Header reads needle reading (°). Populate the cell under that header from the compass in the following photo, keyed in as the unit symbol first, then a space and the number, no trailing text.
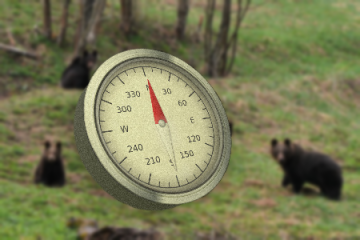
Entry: ° 0
